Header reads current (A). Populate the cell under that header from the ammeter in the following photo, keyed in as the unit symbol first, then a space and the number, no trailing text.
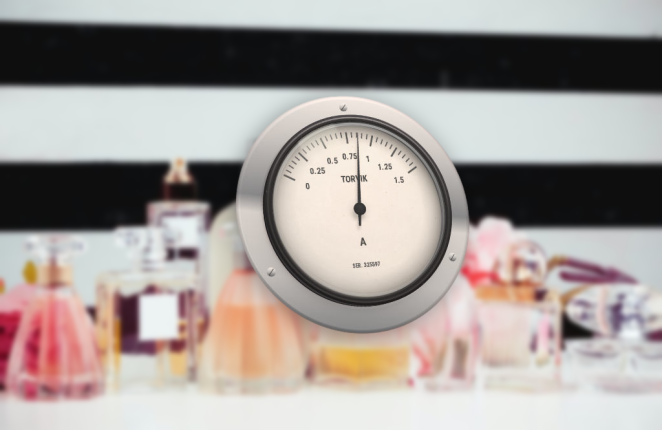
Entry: A 0.85
